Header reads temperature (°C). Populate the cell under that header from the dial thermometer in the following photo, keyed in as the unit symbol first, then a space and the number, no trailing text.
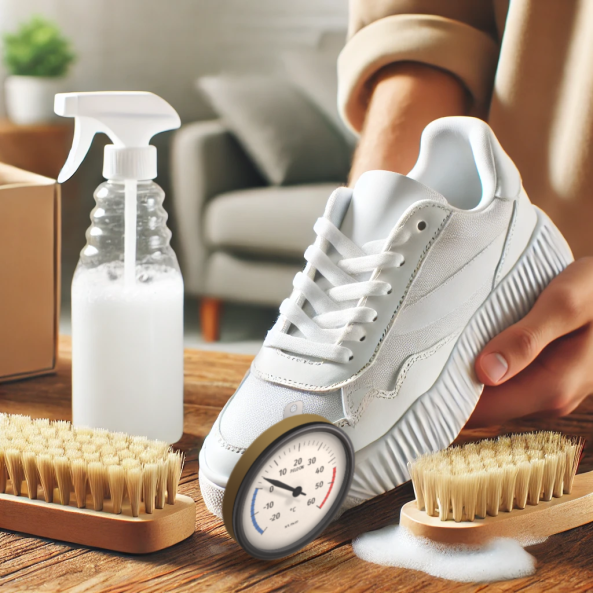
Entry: °C 4
